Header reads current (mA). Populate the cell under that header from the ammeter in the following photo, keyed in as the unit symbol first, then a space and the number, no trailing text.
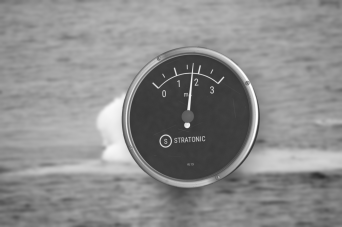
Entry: mA 1.75
